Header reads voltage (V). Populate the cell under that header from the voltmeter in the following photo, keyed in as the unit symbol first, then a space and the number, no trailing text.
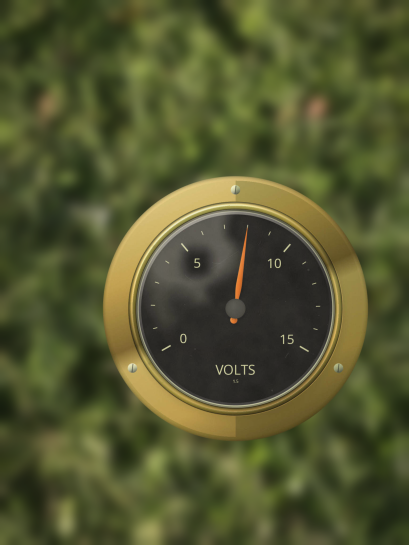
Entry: V 8
